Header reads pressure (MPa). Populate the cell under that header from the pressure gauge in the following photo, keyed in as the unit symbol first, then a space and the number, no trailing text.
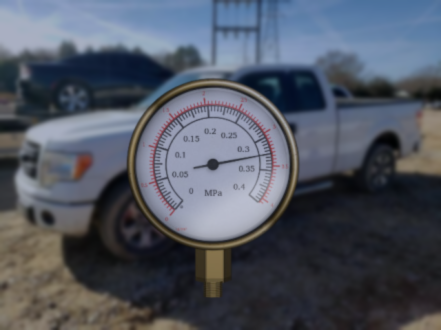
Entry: MPa 0.325
